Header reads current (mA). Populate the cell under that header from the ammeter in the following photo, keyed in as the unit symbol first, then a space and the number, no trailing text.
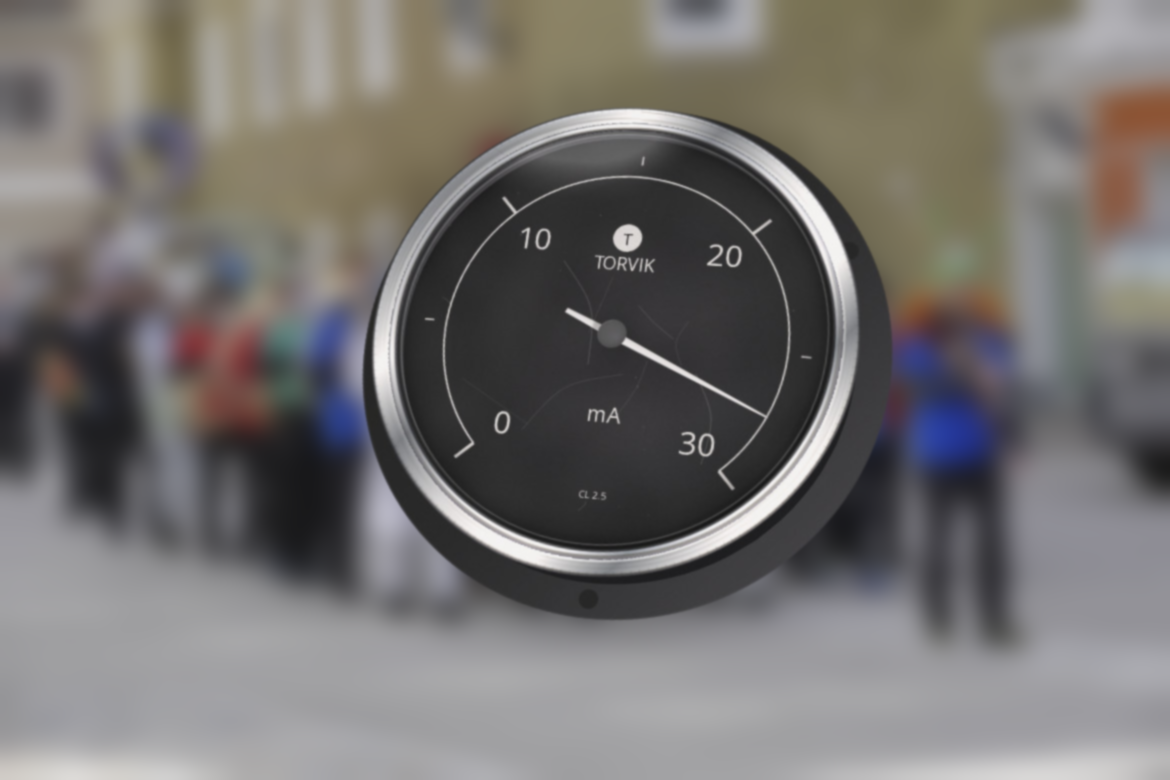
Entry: mA 27.5
